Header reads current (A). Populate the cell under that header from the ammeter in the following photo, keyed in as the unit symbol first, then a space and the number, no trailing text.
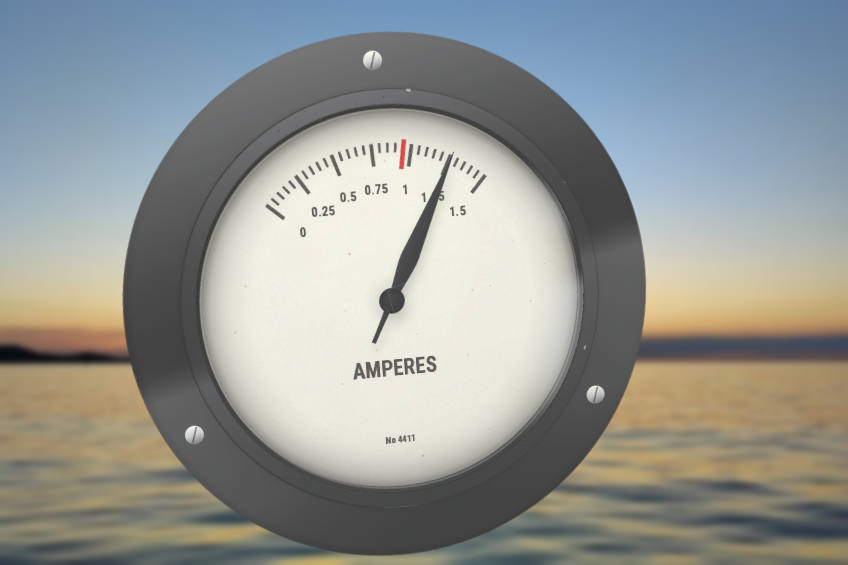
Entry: A 1.25
